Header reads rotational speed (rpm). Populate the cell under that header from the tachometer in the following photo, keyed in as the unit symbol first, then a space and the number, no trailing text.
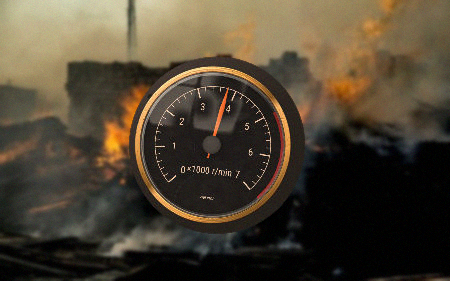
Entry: rpm 3800
